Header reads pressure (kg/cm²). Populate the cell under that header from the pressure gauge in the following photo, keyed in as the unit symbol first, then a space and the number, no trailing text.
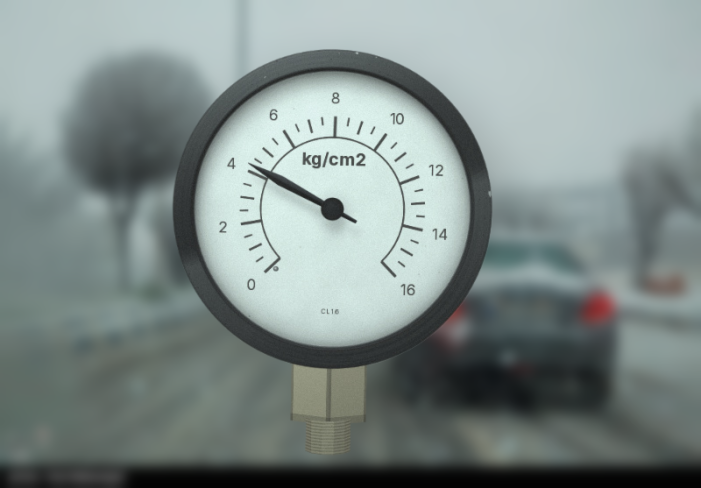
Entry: kg/cm² 4.25
